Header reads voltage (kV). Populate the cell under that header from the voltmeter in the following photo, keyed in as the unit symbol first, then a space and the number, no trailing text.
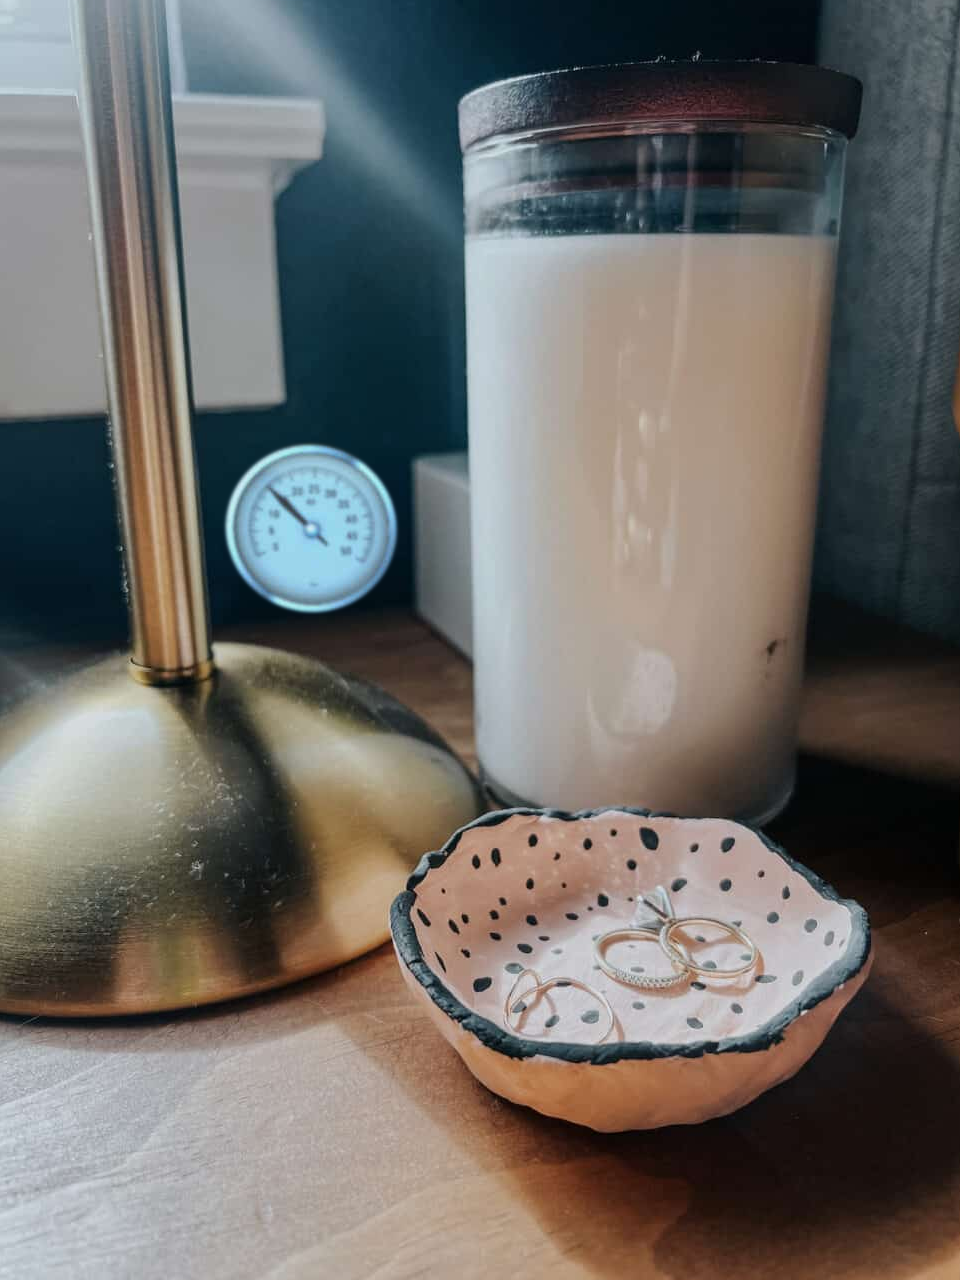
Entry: kV 15
